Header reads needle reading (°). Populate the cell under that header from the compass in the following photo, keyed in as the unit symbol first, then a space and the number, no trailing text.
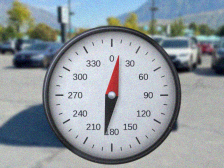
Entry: ° 10
